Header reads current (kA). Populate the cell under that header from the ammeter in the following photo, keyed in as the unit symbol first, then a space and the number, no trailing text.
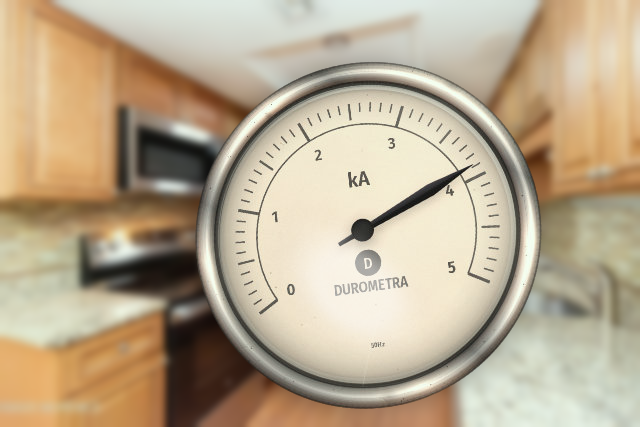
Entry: kA 3.9
